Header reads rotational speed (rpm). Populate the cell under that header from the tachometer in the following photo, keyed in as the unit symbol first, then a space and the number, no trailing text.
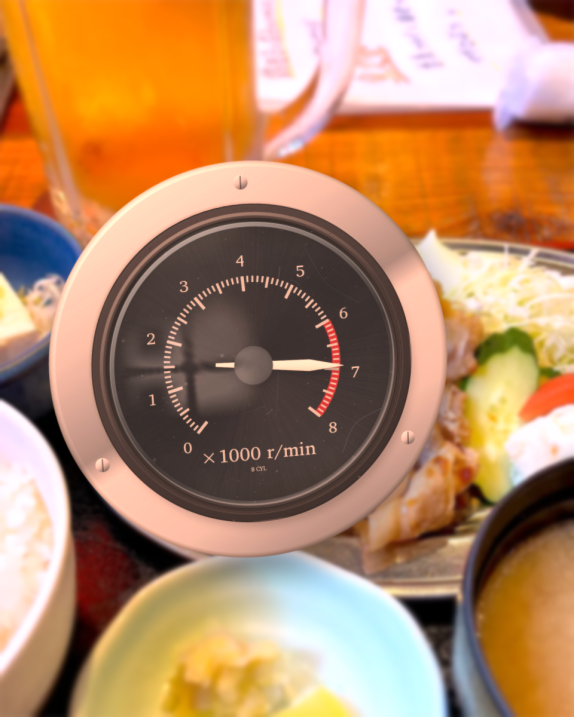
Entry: rpm 6900
